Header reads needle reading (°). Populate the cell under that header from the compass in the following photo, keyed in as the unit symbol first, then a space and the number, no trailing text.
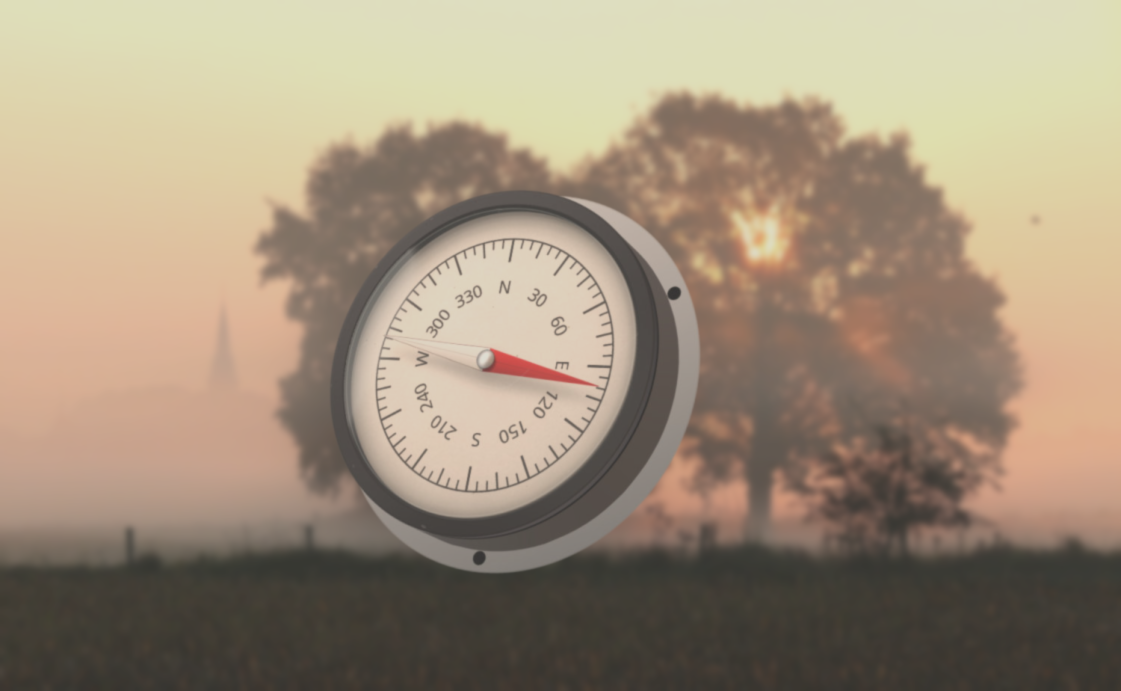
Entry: ° 100
